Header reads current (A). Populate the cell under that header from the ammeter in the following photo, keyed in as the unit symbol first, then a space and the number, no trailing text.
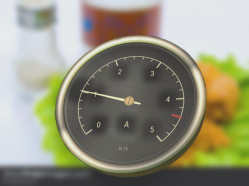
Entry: A 1
